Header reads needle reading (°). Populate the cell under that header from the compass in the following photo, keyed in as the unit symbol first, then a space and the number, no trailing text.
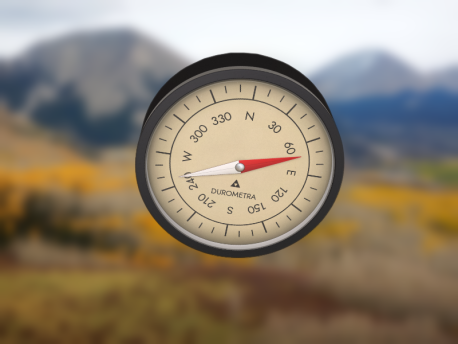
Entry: ° 70
